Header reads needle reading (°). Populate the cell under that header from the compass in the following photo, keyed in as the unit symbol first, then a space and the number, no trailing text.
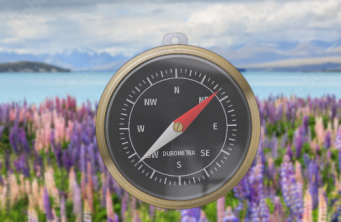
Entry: ° 50
